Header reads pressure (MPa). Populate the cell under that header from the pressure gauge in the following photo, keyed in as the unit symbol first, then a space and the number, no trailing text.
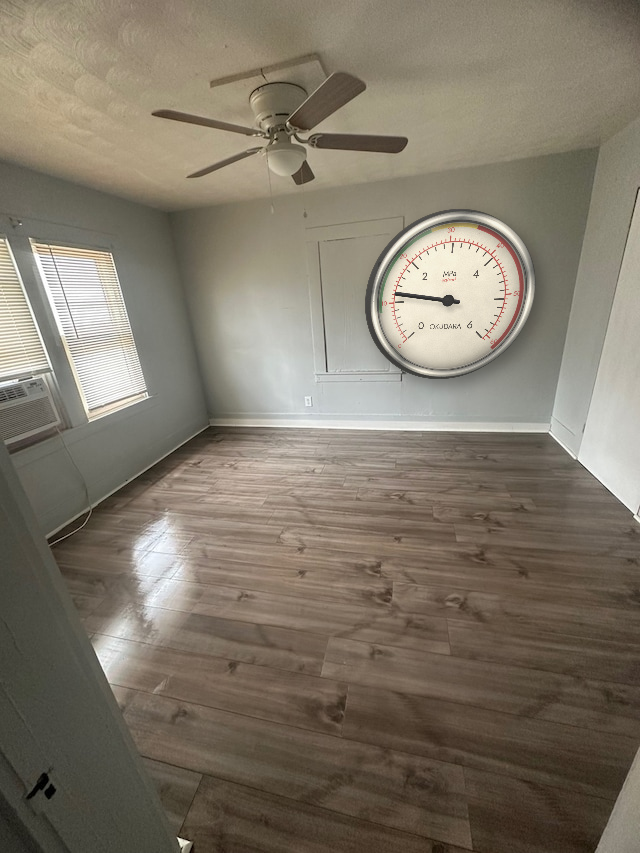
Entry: MPa 1.2
